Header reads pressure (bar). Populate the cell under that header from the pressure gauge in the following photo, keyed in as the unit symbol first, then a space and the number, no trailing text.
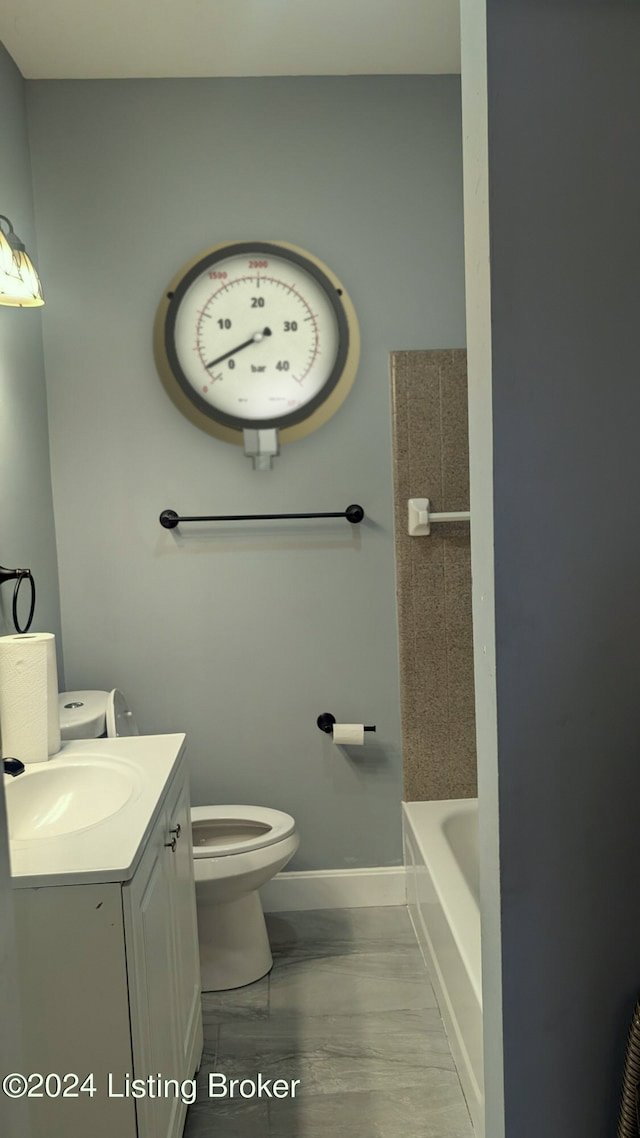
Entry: bar 2
